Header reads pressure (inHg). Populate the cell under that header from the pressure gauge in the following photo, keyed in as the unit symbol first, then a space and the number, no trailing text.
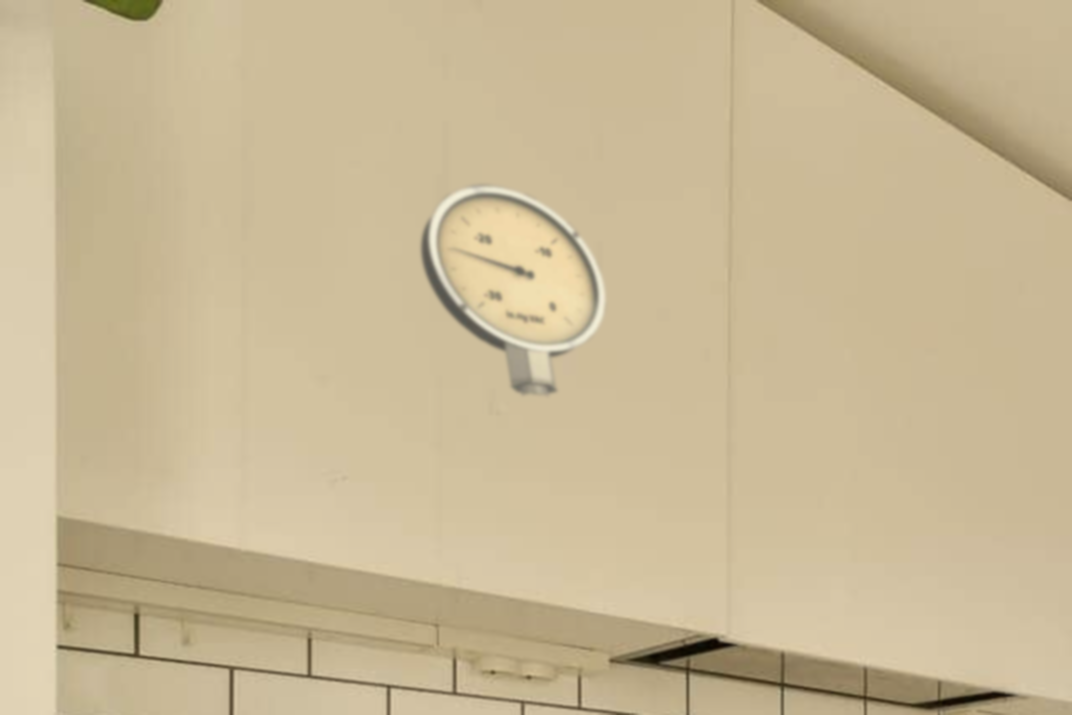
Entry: inHg -24
